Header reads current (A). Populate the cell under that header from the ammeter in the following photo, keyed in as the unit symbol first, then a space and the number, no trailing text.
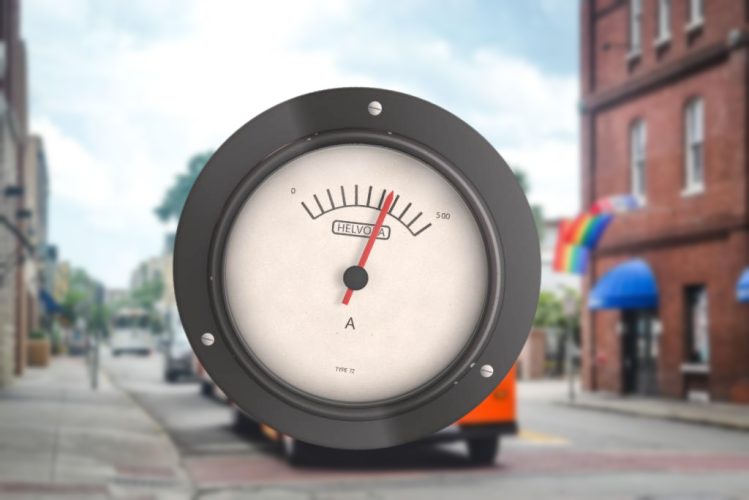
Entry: A 325
